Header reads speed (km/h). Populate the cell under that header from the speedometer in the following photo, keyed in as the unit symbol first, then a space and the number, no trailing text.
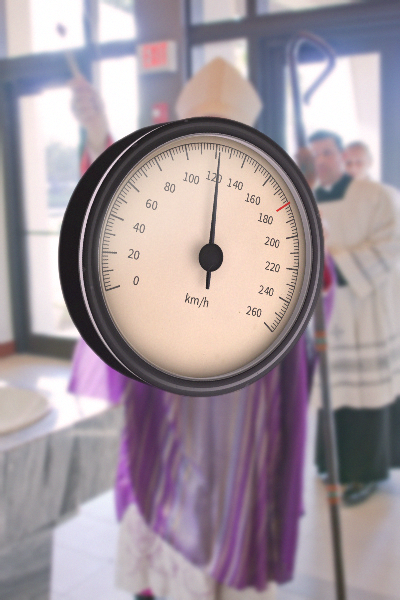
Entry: km/h 120
